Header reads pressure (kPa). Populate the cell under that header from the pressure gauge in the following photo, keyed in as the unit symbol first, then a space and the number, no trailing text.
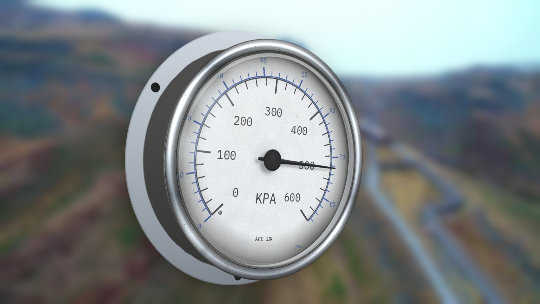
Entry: kPa 500
